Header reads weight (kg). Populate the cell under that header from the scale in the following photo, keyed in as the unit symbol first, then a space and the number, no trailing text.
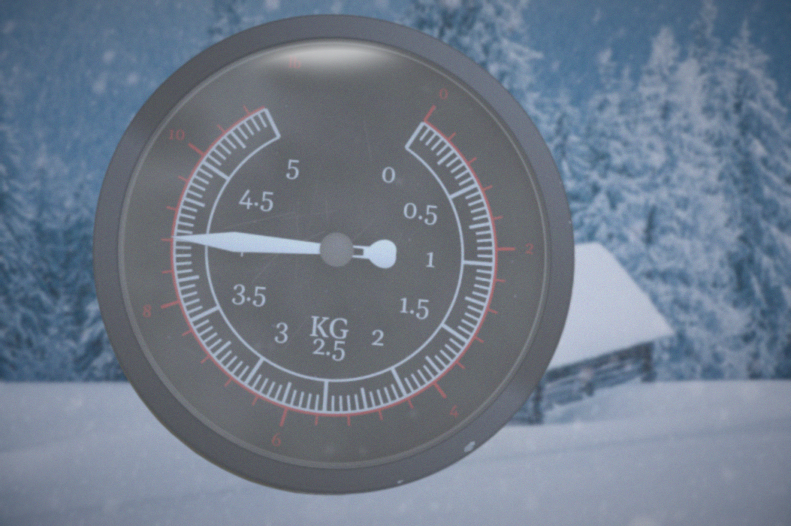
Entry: kg 4
